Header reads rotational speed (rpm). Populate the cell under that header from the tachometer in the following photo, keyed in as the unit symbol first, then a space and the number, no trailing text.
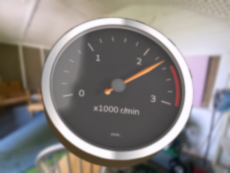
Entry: rpm 2300
